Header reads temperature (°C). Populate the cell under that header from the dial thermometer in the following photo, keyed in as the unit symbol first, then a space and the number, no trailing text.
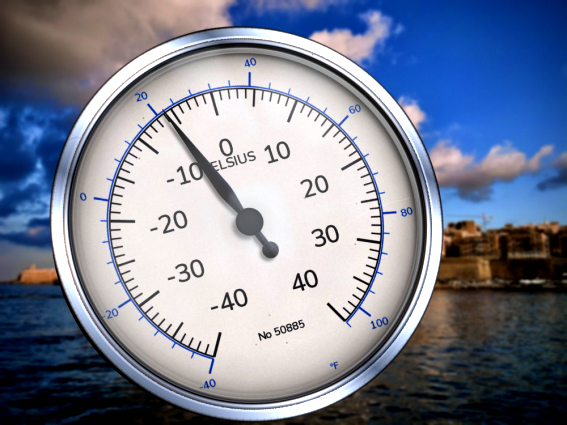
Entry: °C -6
